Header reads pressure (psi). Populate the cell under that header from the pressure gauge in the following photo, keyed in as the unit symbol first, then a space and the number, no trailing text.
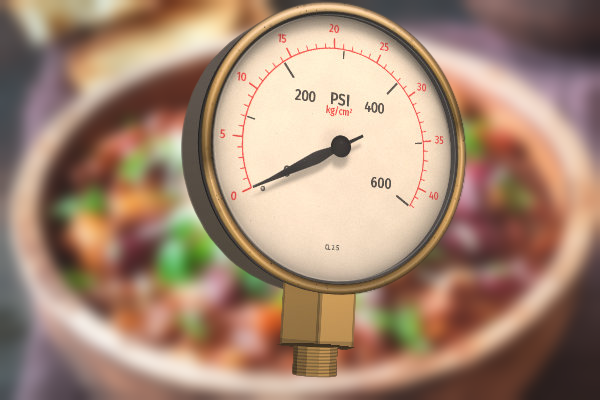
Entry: psi 0
